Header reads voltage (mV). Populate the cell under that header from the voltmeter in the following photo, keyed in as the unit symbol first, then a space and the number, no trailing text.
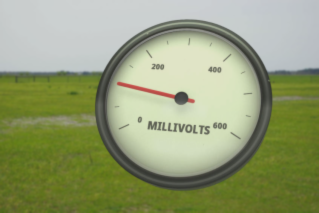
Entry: mV 100
